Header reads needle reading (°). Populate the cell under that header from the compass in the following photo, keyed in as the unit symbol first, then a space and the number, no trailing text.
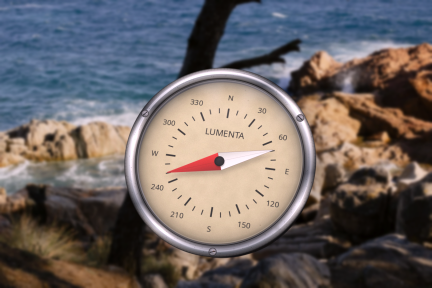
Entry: ° 250
